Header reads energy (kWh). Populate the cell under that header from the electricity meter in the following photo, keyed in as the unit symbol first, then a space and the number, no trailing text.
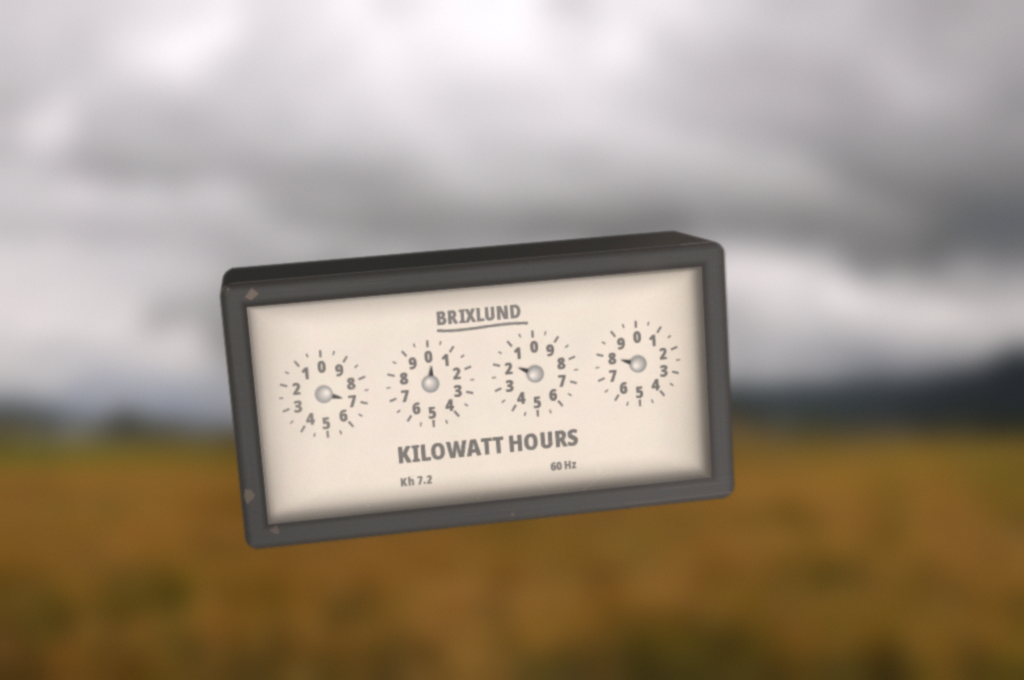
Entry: kWh 7018
